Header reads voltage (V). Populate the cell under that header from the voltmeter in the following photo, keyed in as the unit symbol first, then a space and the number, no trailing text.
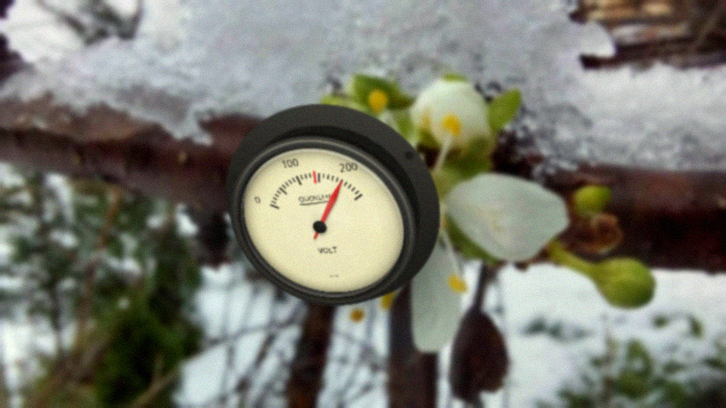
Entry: V 200
